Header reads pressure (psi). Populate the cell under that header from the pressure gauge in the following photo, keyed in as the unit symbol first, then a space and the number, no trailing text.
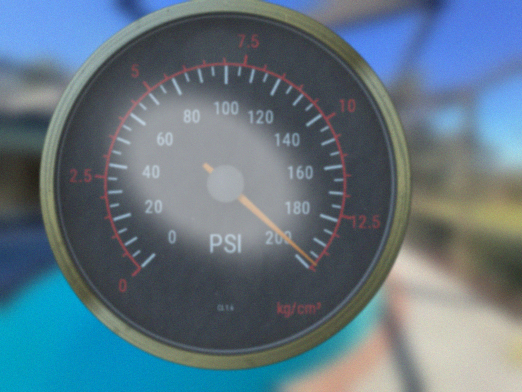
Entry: psi 197.5
